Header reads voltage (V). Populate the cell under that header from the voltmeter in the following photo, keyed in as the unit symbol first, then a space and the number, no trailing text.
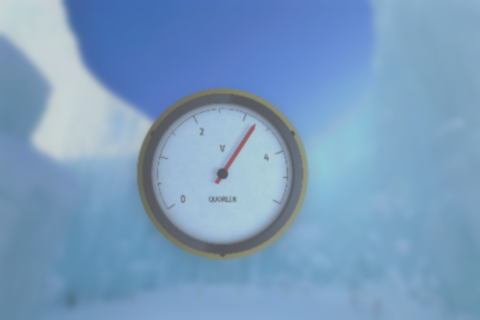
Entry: V 3.25
